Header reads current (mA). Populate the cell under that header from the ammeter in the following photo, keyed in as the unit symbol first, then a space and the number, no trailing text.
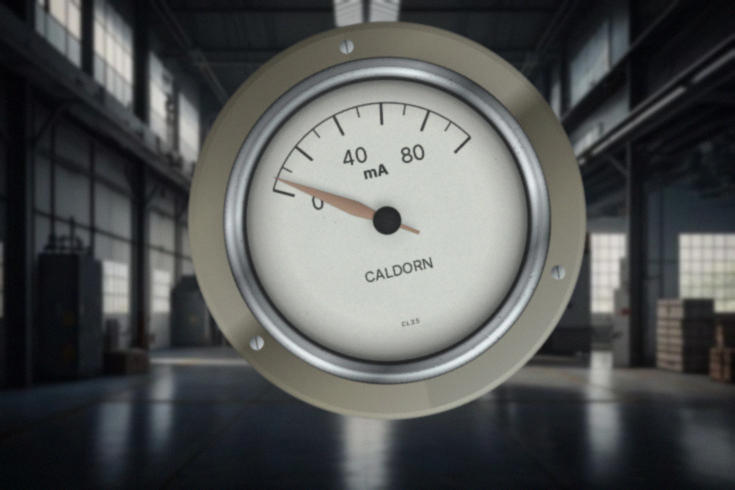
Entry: mA 5
